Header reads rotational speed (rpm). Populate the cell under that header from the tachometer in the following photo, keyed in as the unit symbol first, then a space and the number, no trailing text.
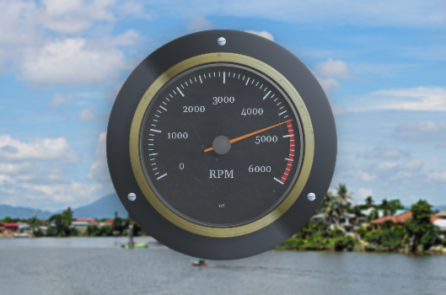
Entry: rpm 4700
